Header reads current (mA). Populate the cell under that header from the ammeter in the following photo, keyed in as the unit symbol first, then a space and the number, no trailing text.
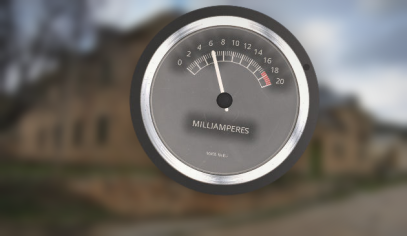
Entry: mA 6
